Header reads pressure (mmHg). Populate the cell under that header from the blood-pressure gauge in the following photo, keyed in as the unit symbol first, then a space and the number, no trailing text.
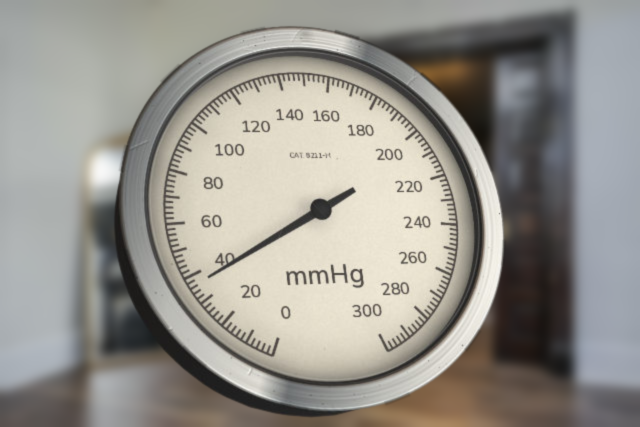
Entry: mmHg 36
